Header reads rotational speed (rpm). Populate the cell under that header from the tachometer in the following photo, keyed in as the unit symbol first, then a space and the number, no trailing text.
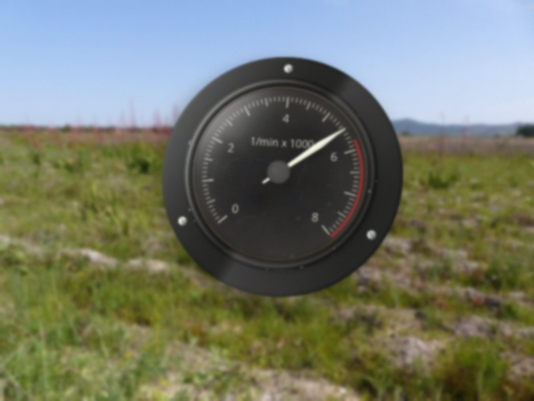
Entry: rpm 5500
